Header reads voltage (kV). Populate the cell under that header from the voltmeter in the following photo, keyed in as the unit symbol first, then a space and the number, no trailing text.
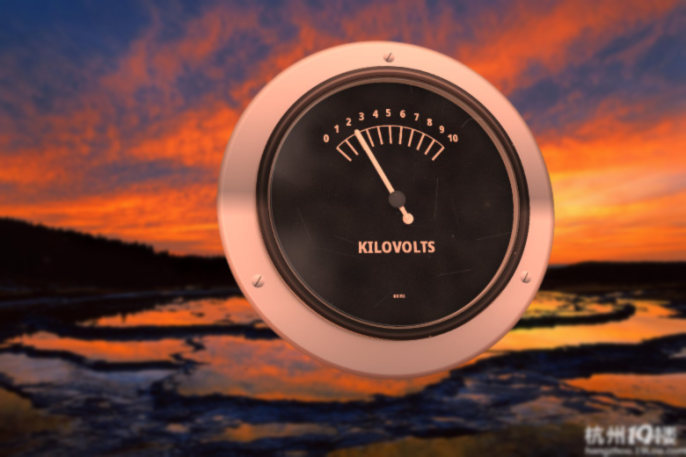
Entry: kV 2
